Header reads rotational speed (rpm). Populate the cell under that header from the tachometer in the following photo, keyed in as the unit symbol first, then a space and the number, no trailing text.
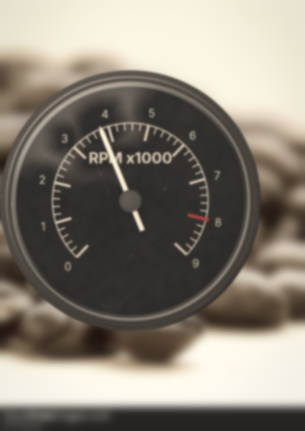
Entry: rpm 3800
